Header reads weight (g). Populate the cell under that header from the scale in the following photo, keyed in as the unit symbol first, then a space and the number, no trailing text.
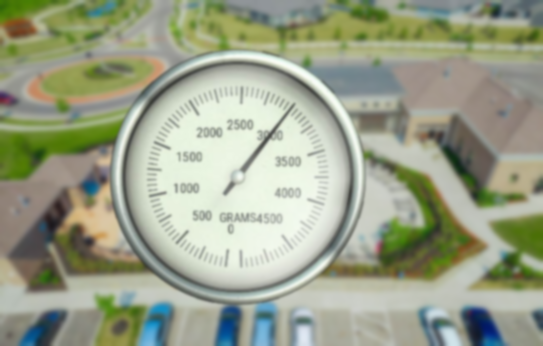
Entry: g 3000
